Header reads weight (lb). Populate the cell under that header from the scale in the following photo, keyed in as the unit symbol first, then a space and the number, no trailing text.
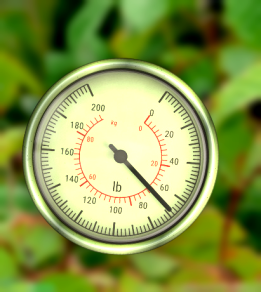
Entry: lb 68
